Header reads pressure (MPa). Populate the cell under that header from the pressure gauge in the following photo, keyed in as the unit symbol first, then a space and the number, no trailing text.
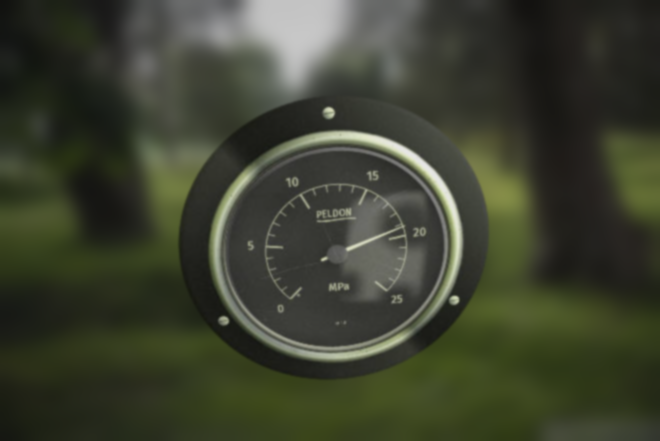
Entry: MPa 19
